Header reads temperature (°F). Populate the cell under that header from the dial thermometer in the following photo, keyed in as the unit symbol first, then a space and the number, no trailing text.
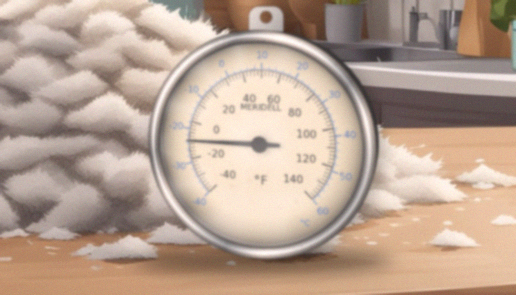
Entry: °F -10
